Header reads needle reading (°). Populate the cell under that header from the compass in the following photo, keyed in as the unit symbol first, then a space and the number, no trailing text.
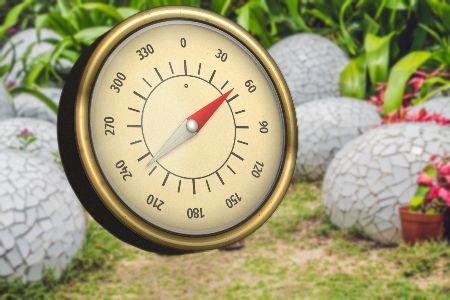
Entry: ° 52.5
